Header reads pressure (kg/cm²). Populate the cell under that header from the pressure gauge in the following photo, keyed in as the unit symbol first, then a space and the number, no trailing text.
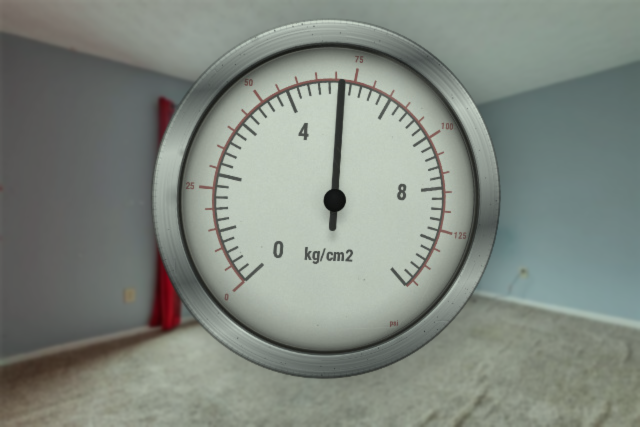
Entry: kg/cm² 5
